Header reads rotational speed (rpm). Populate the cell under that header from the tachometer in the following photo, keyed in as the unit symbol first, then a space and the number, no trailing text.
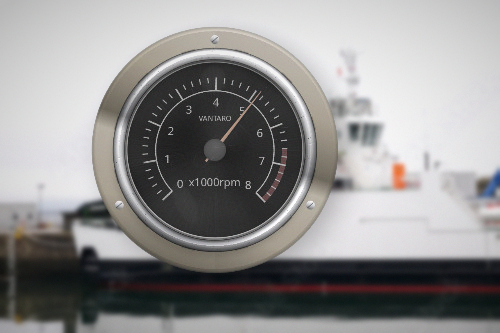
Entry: rpm 5100
